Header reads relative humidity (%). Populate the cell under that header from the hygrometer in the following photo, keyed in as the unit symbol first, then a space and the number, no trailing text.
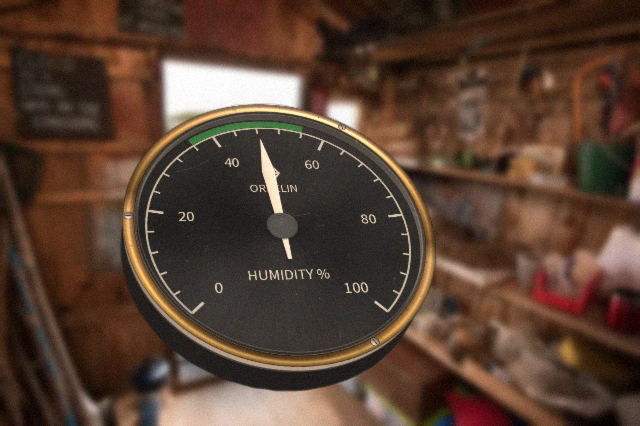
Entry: % 48
